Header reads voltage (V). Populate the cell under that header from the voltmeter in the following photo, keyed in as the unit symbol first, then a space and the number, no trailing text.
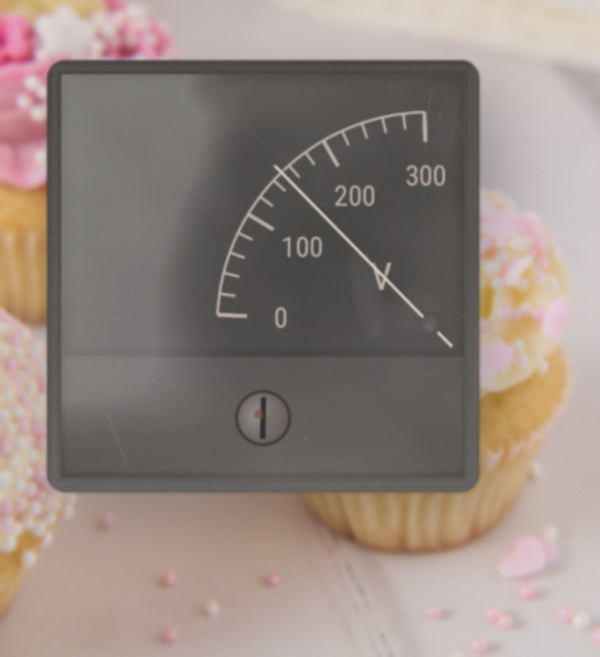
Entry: V 150
